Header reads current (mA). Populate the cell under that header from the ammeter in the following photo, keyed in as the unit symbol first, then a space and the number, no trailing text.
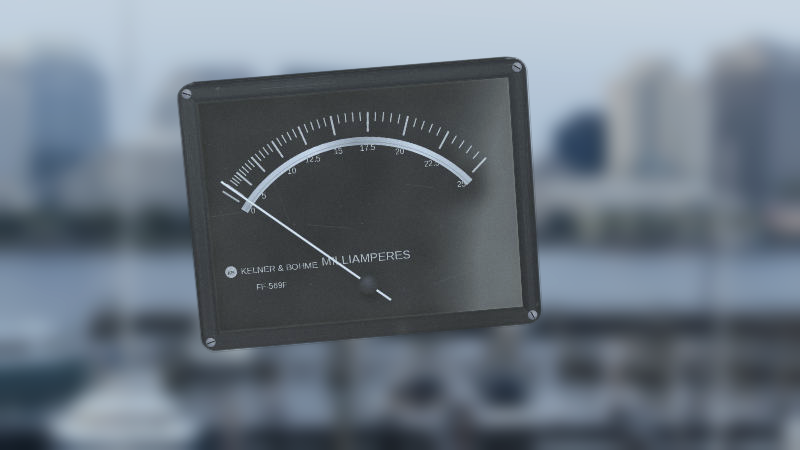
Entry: mA 2.5
